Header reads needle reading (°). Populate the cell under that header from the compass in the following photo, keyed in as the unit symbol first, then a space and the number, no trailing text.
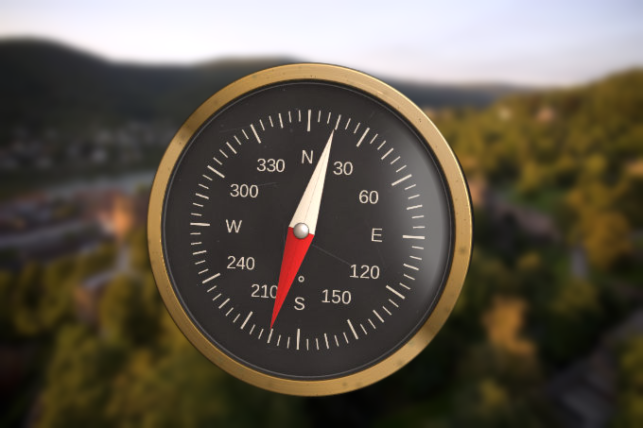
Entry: ° 195
